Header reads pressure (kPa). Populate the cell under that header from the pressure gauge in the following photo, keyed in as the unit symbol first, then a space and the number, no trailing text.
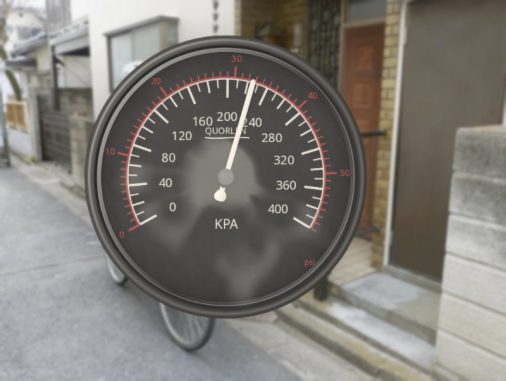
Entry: kPa 225
